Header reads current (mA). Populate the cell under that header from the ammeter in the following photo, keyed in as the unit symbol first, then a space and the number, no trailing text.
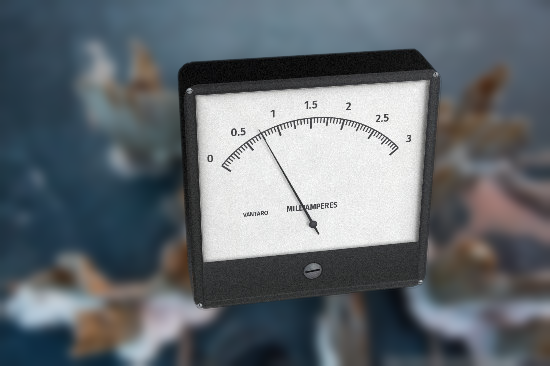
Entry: mA 0.75
